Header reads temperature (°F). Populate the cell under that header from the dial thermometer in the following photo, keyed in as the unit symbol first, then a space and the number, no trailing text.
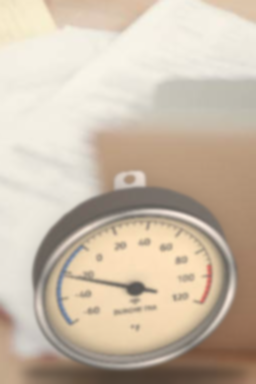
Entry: °F -20
